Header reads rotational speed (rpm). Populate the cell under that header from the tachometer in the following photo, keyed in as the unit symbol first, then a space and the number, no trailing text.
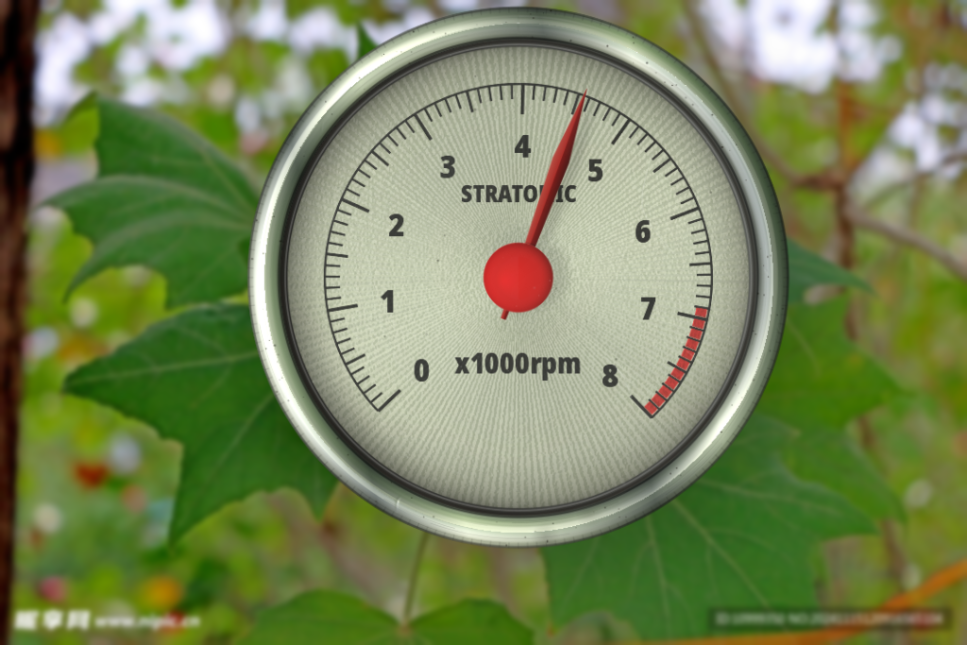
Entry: rpm 4550
